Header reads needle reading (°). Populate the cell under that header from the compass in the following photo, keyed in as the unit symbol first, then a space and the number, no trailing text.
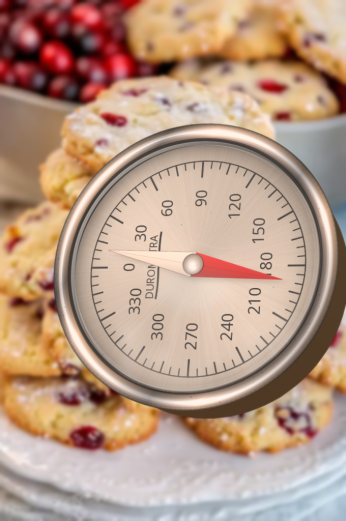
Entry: ° 190
